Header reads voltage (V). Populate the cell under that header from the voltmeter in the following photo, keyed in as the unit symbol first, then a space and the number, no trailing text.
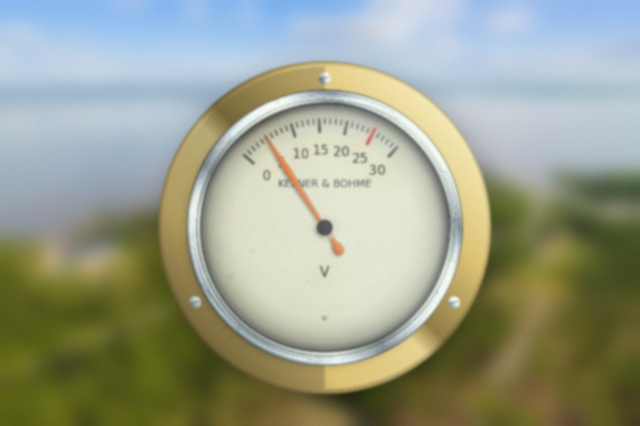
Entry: V 5
